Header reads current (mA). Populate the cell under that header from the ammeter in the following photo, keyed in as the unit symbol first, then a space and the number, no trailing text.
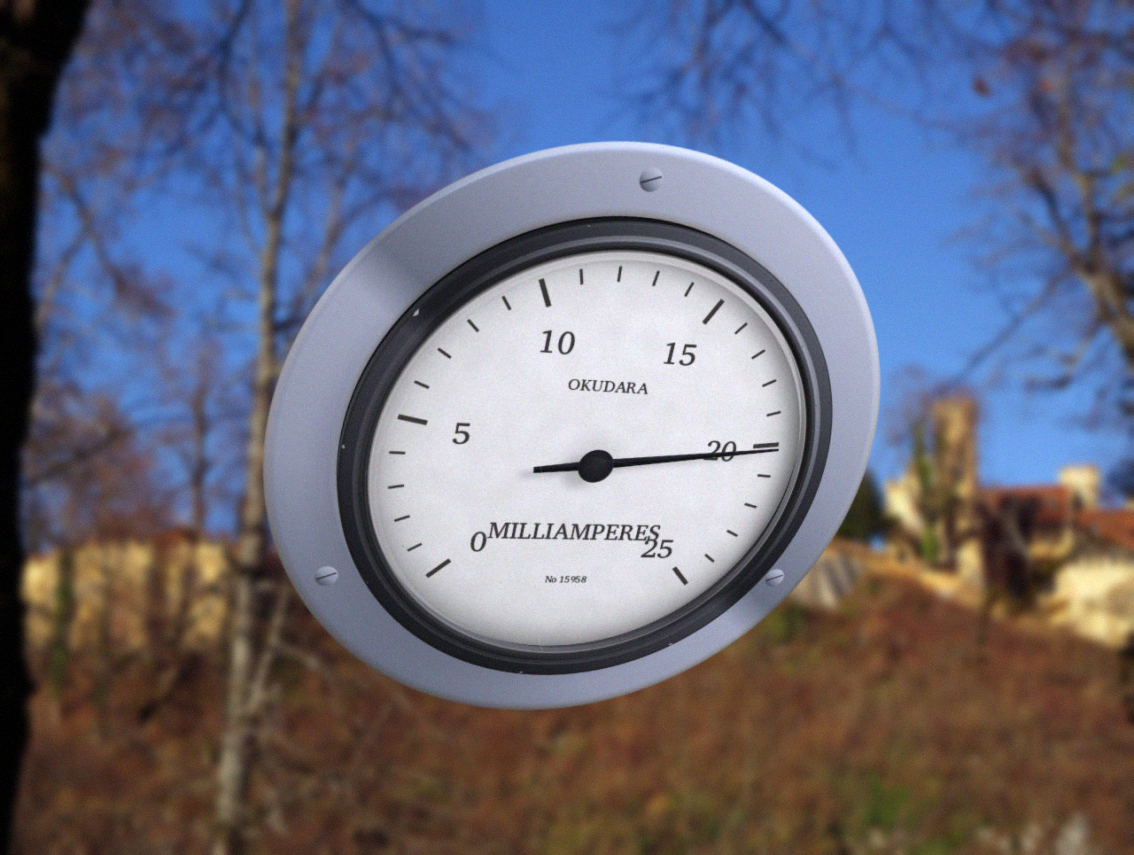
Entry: mA 20
